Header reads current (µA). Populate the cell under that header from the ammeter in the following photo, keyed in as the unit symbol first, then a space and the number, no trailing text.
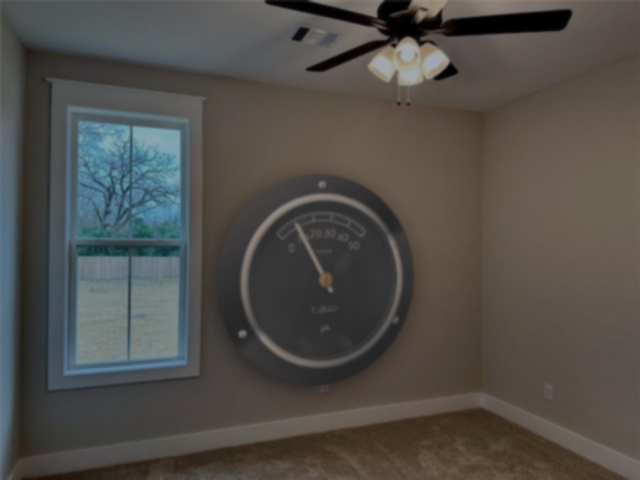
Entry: µA 10
